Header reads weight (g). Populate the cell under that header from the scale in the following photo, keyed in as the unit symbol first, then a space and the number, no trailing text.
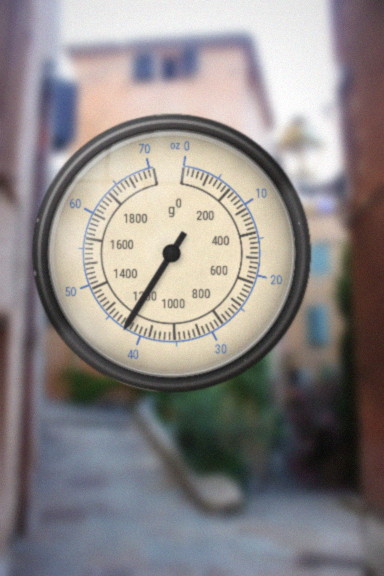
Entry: g 1200
